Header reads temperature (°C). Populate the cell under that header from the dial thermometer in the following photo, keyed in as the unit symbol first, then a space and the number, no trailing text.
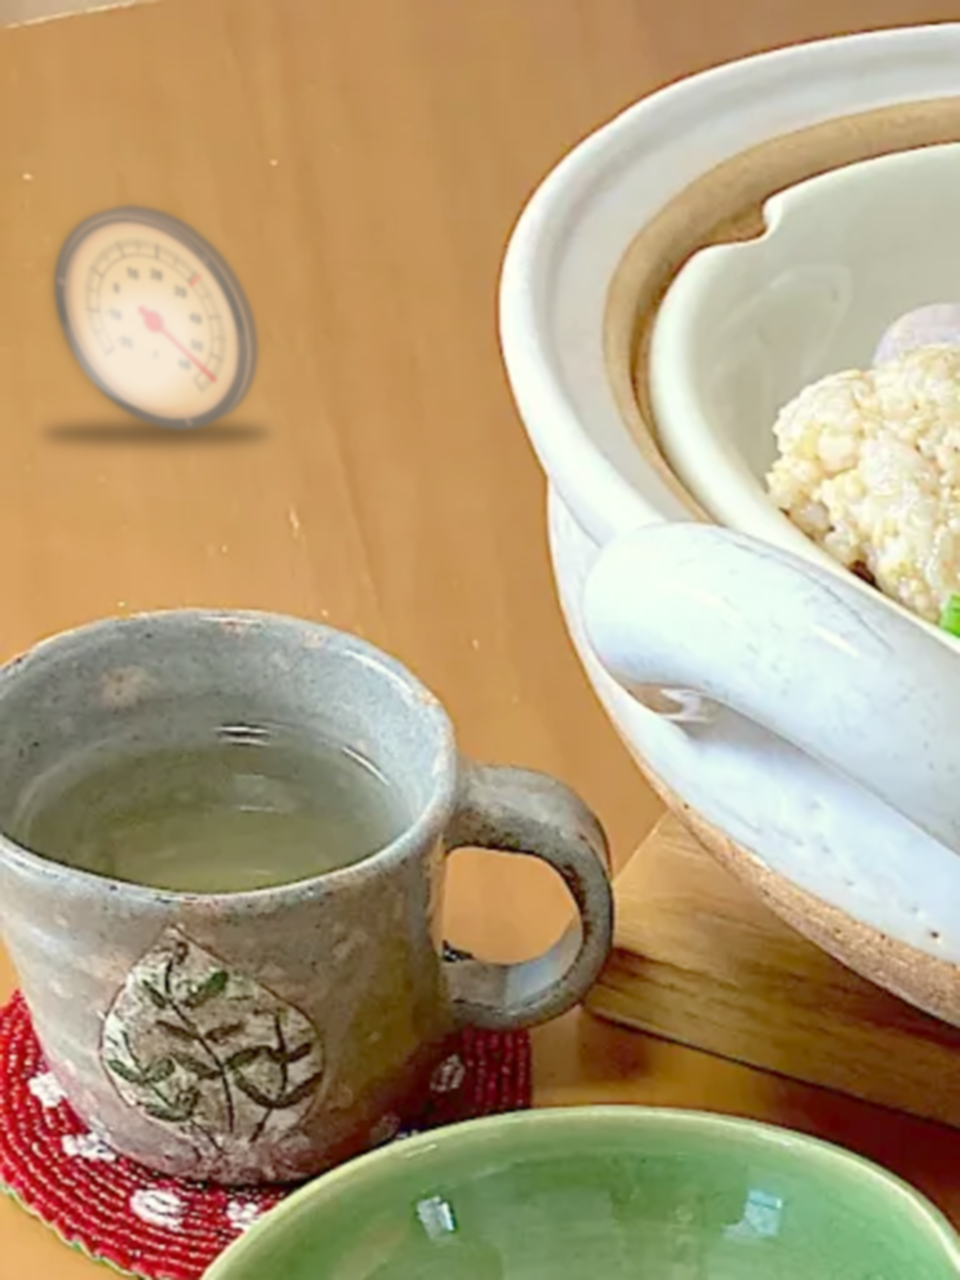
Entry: °C 55
